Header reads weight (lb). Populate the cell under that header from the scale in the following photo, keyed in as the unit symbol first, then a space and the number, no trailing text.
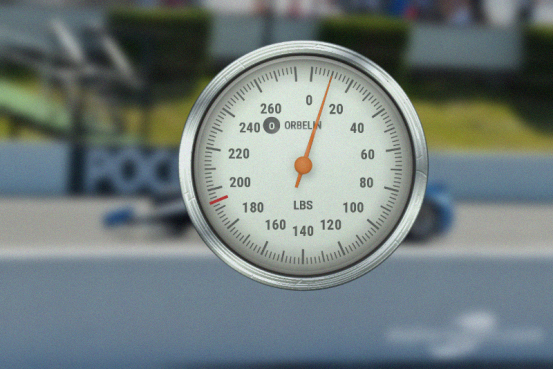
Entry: lb 10
